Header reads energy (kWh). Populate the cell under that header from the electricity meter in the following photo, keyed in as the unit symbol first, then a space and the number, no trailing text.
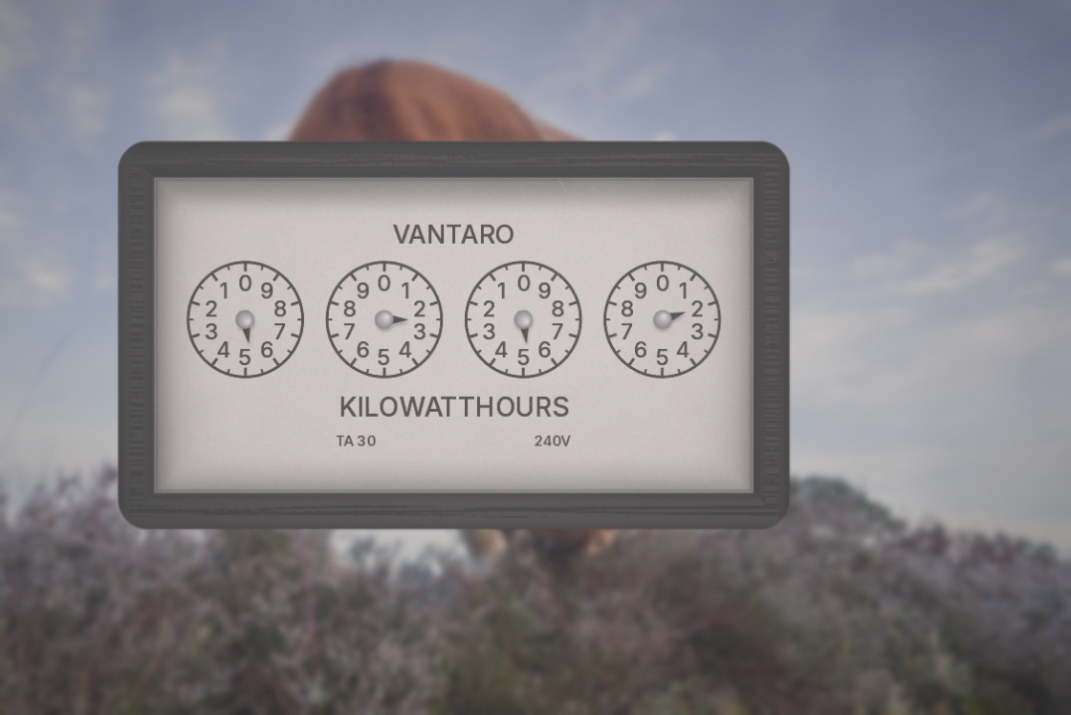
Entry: kWh 5252
